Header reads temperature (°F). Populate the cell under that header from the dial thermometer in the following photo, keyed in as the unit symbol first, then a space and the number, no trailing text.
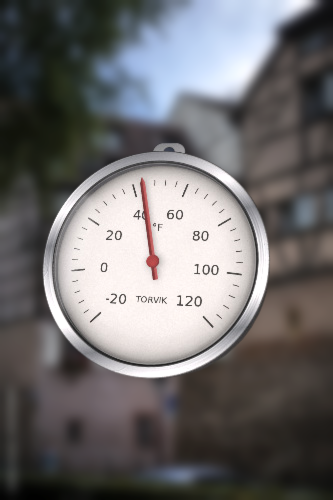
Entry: °F 44
